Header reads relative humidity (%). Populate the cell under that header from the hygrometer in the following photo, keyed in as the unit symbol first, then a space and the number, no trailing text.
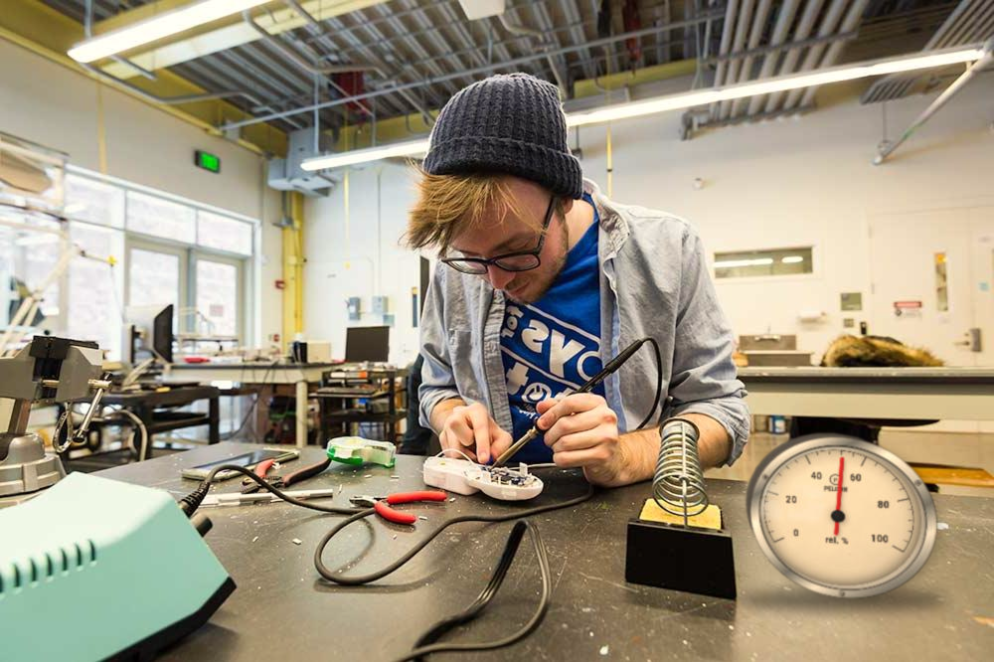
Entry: % 52
